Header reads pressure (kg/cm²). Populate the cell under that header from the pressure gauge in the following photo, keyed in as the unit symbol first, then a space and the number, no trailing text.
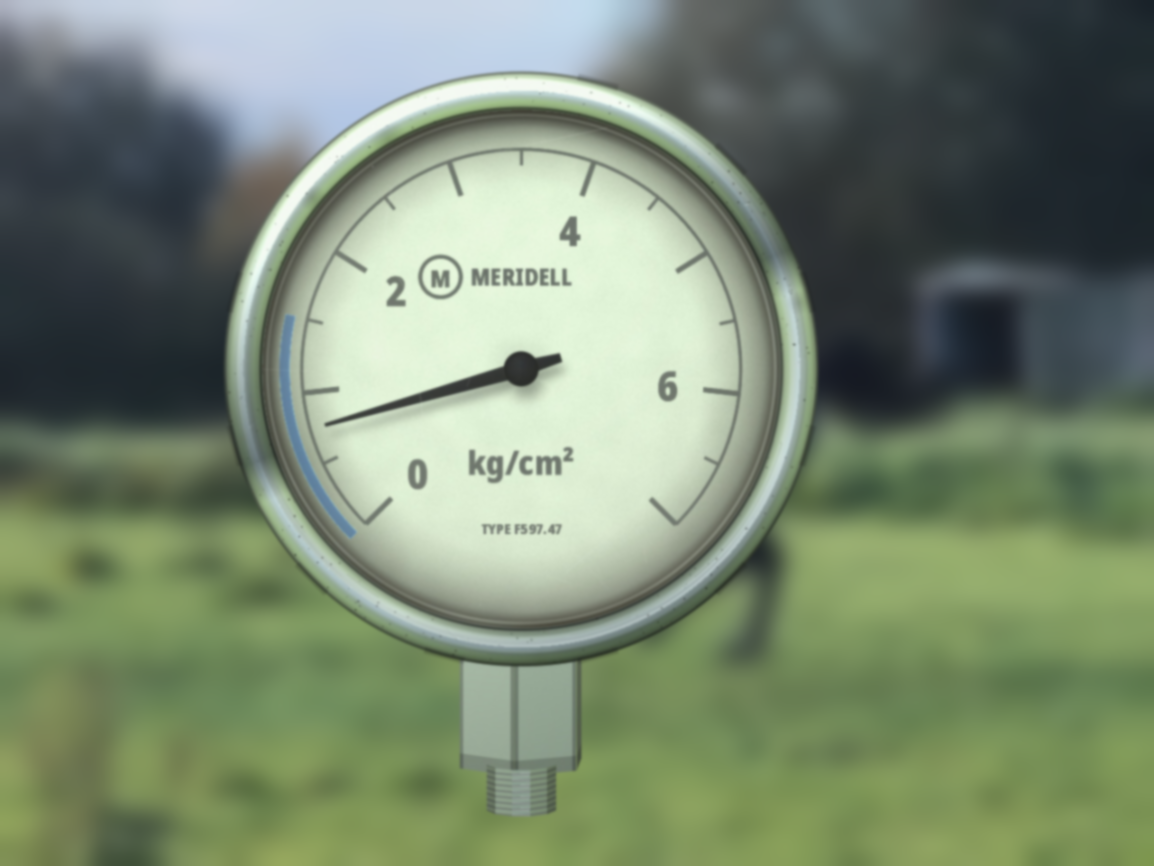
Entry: kg/cm² 0.75
